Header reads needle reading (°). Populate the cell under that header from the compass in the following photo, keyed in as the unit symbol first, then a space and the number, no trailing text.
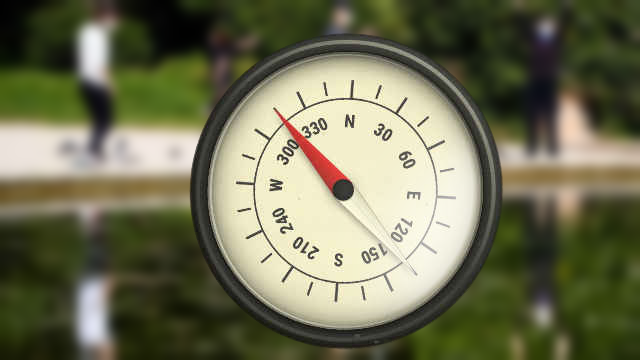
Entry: ° 315
